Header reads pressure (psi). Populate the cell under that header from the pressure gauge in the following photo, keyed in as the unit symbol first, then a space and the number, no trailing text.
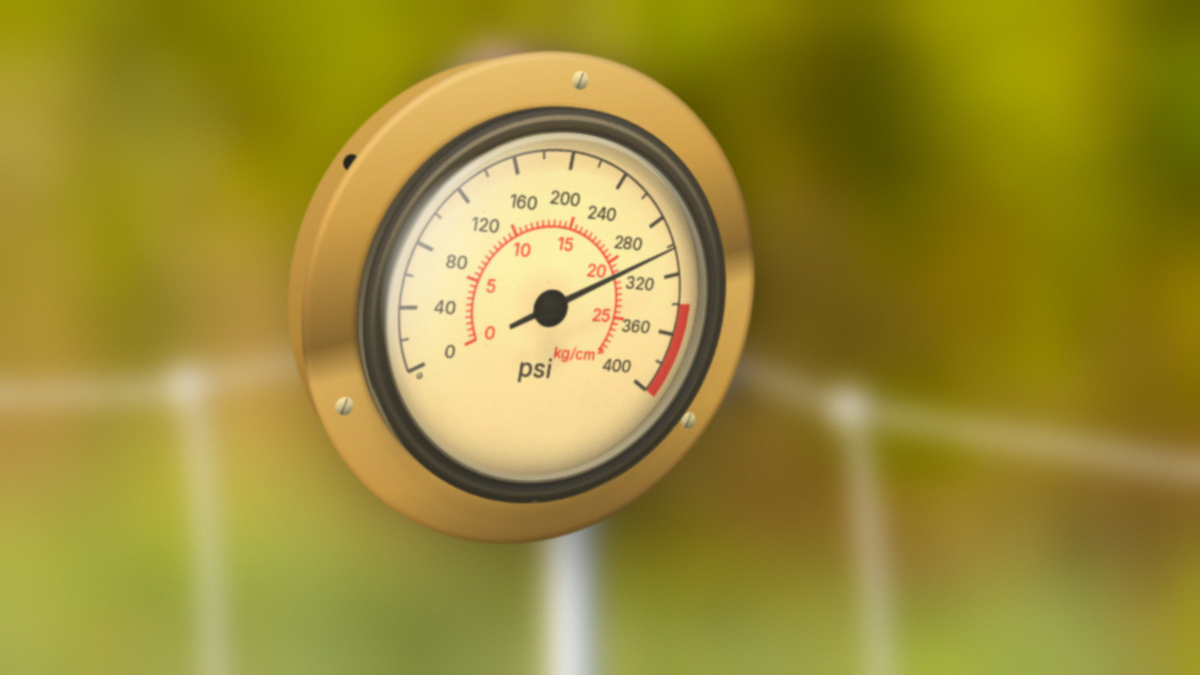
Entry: psi 300
